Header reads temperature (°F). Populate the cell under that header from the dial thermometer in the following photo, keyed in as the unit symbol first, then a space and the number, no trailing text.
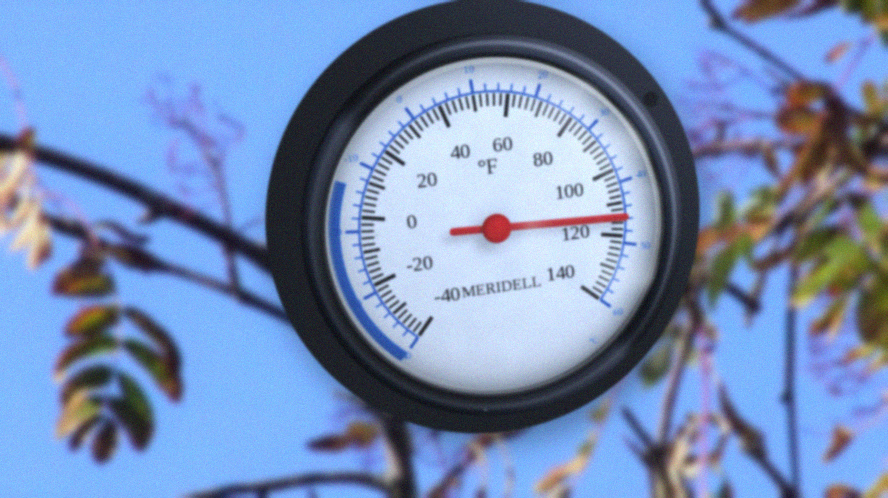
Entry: °F 114
